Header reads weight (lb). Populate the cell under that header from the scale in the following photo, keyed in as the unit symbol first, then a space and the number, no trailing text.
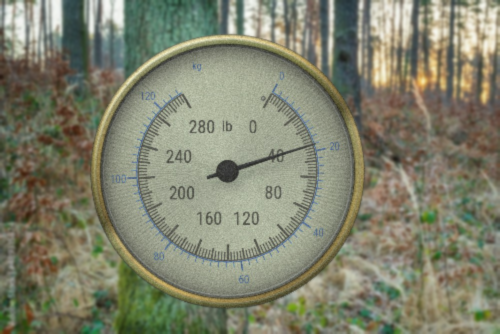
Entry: lb 40
